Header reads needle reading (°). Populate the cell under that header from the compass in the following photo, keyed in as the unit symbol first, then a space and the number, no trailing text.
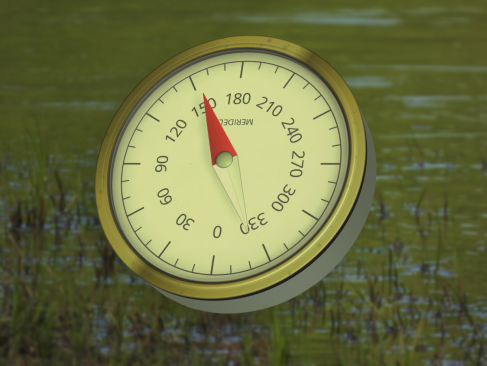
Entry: ° 155
